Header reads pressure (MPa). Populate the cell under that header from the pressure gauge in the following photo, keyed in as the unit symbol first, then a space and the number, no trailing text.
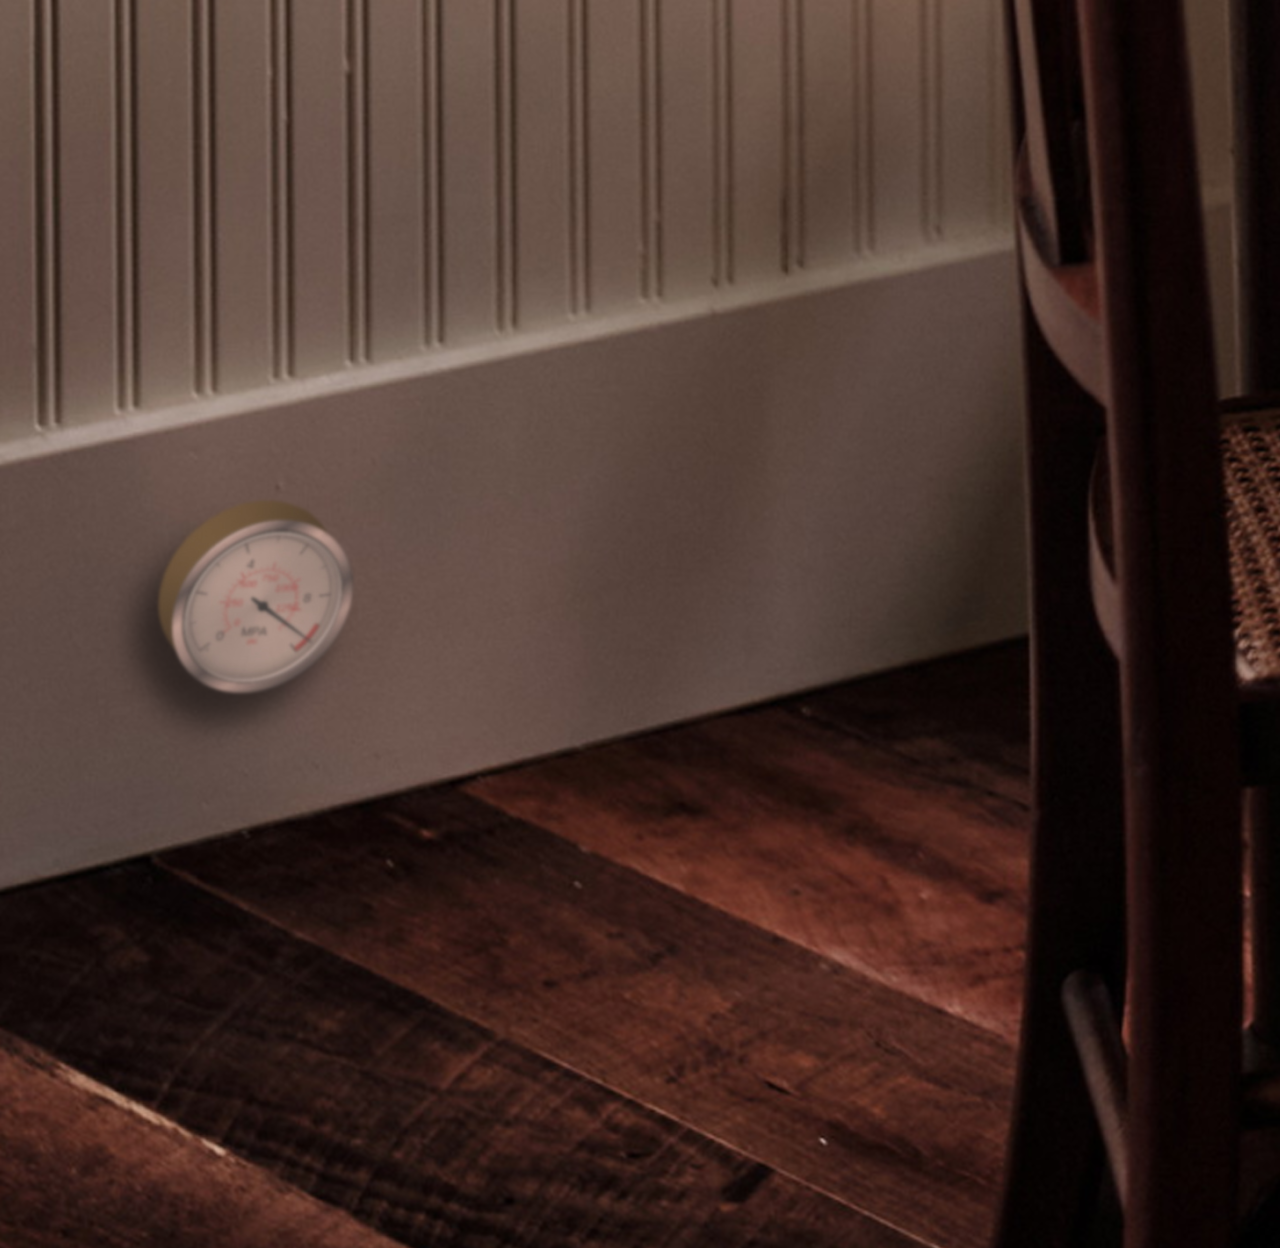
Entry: MPa 9.5
